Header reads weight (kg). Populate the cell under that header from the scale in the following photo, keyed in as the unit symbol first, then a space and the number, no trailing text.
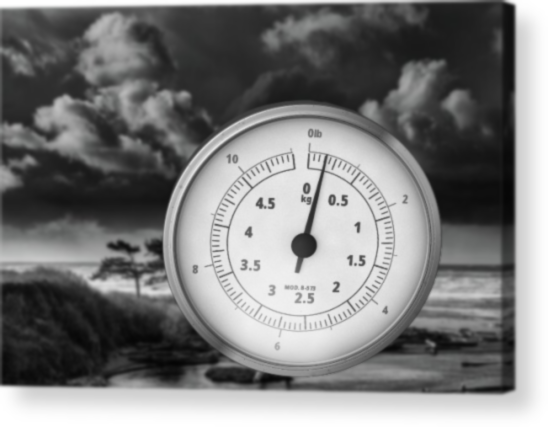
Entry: kg 0.15
